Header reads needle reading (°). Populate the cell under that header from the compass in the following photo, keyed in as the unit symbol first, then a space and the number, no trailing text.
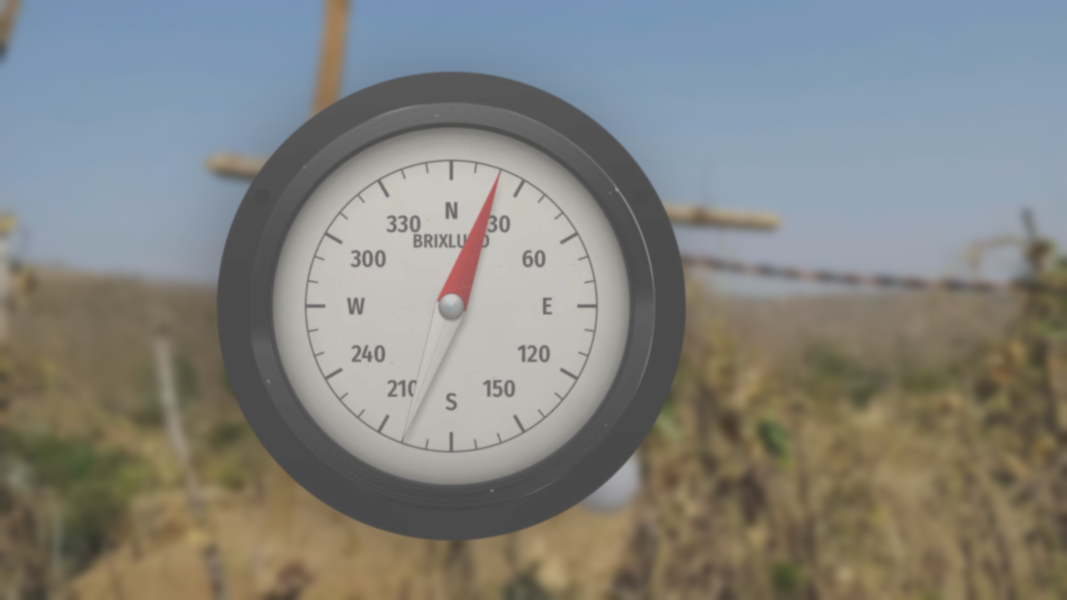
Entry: ° 20
